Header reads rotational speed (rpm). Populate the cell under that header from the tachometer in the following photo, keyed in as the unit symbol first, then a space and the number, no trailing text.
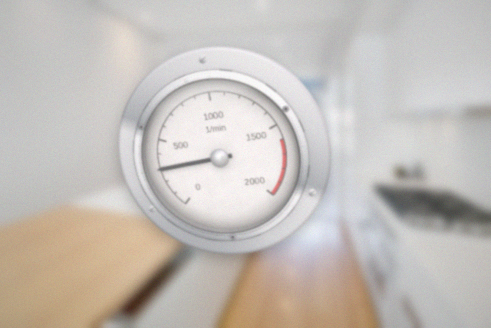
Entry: rpm 300
